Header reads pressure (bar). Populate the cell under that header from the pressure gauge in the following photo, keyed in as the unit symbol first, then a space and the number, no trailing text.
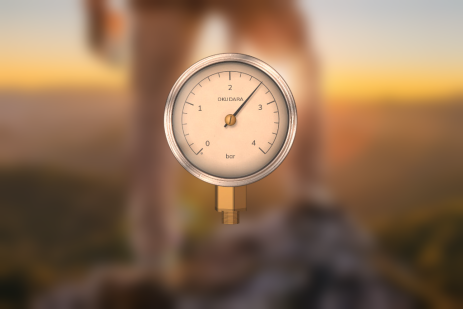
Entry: bar 2.6
